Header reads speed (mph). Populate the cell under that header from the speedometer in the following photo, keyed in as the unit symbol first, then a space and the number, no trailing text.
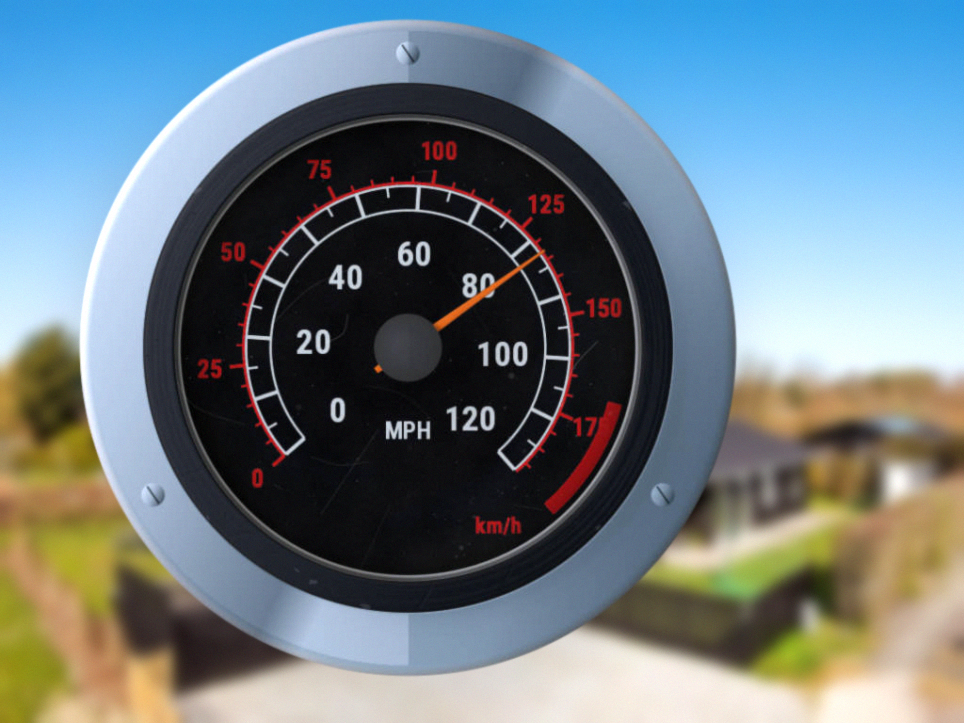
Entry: mph 82.5
